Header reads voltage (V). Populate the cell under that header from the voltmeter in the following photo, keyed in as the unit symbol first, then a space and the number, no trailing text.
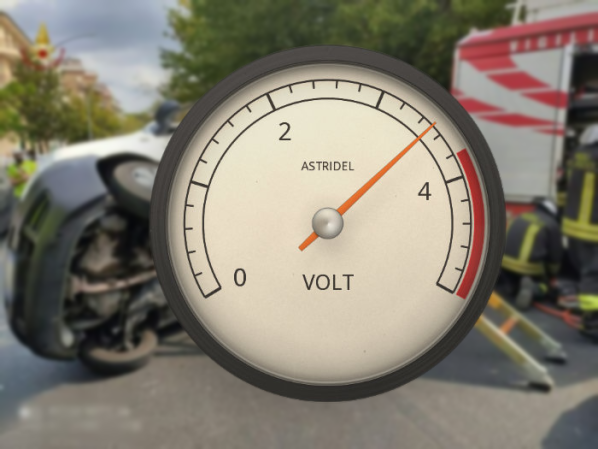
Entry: V 3.5
